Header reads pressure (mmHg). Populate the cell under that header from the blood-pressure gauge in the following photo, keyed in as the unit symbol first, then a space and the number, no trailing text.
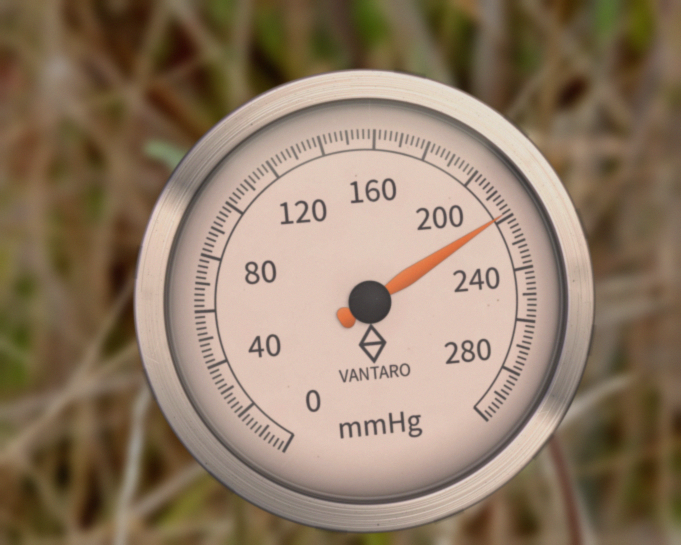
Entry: mmHg 218
